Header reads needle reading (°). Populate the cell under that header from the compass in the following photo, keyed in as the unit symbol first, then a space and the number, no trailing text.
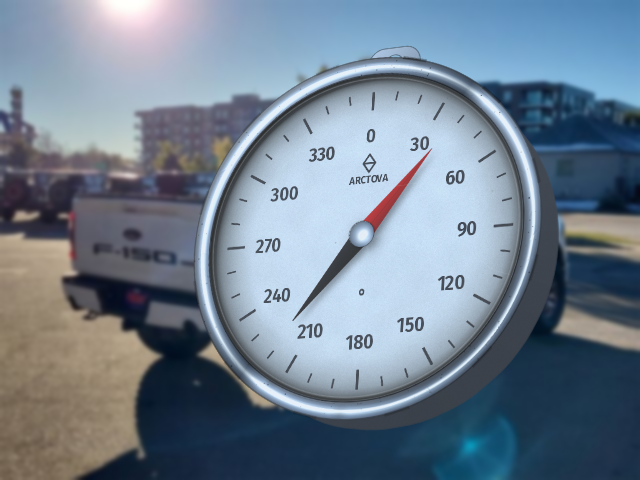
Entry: ° 40
